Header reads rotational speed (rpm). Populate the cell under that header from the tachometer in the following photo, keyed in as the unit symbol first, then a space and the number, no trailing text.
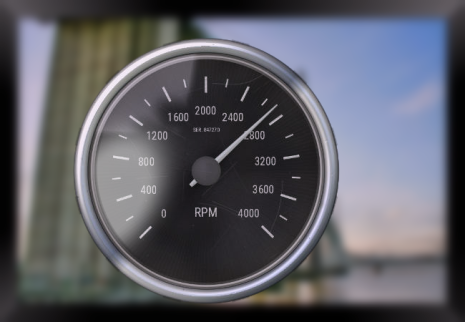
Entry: rpm 2700
